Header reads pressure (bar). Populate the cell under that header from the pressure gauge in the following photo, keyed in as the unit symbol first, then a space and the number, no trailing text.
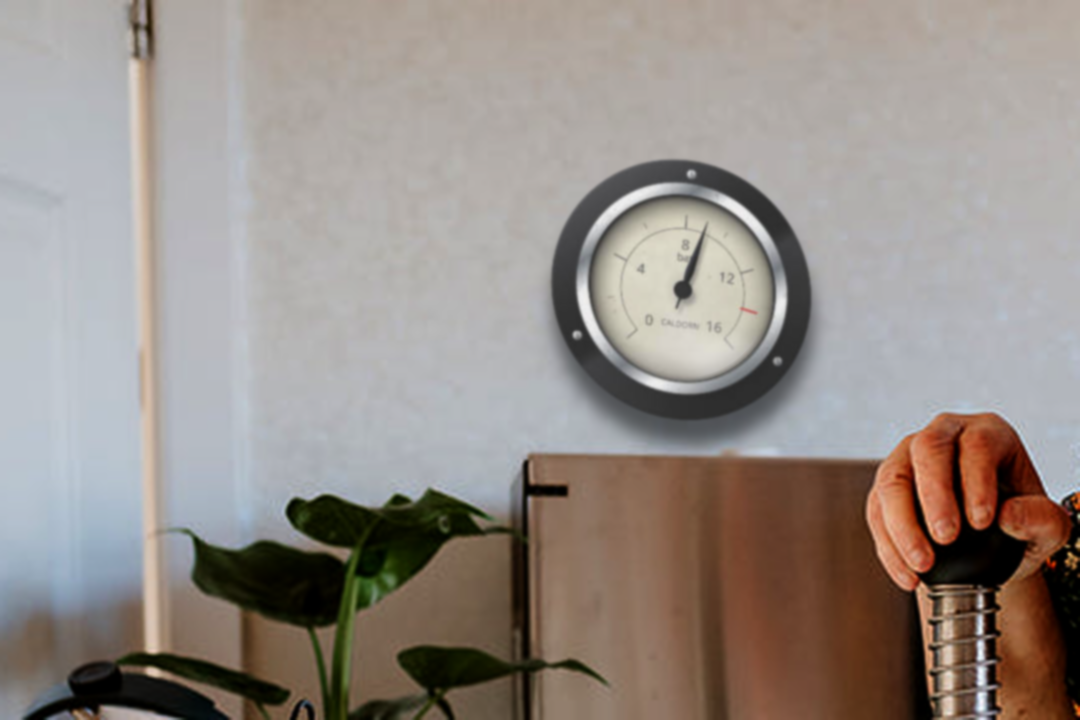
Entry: bar 9
